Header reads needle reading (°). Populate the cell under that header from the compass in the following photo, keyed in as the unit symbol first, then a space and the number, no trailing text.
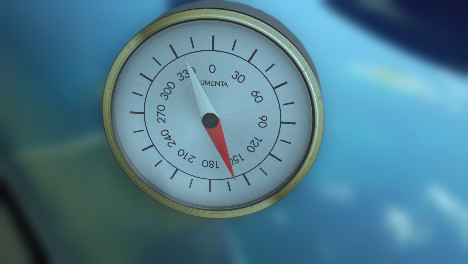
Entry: ° 157.5
